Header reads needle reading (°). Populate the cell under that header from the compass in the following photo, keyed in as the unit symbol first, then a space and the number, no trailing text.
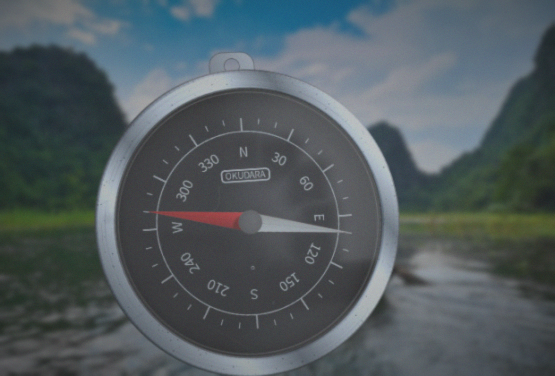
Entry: ° 280
